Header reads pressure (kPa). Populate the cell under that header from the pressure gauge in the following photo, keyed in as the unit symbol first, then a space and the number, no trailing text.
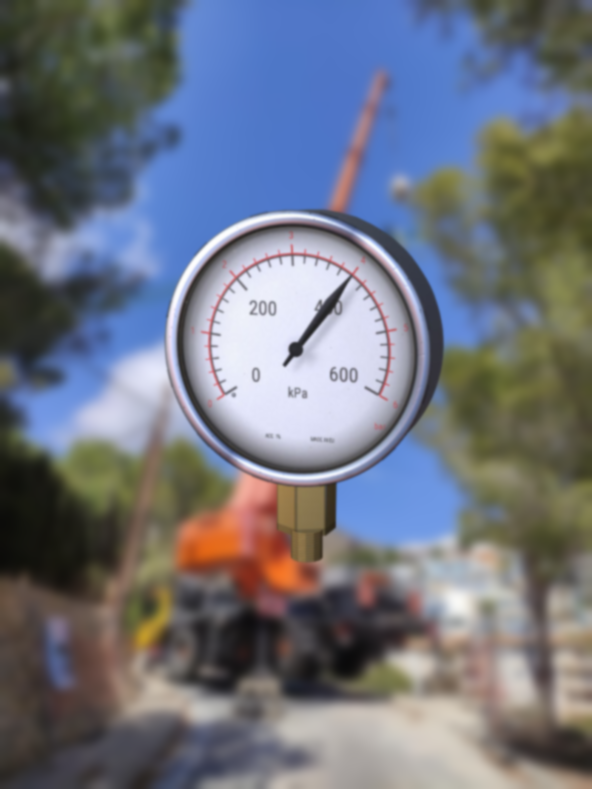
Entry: kPa 400
